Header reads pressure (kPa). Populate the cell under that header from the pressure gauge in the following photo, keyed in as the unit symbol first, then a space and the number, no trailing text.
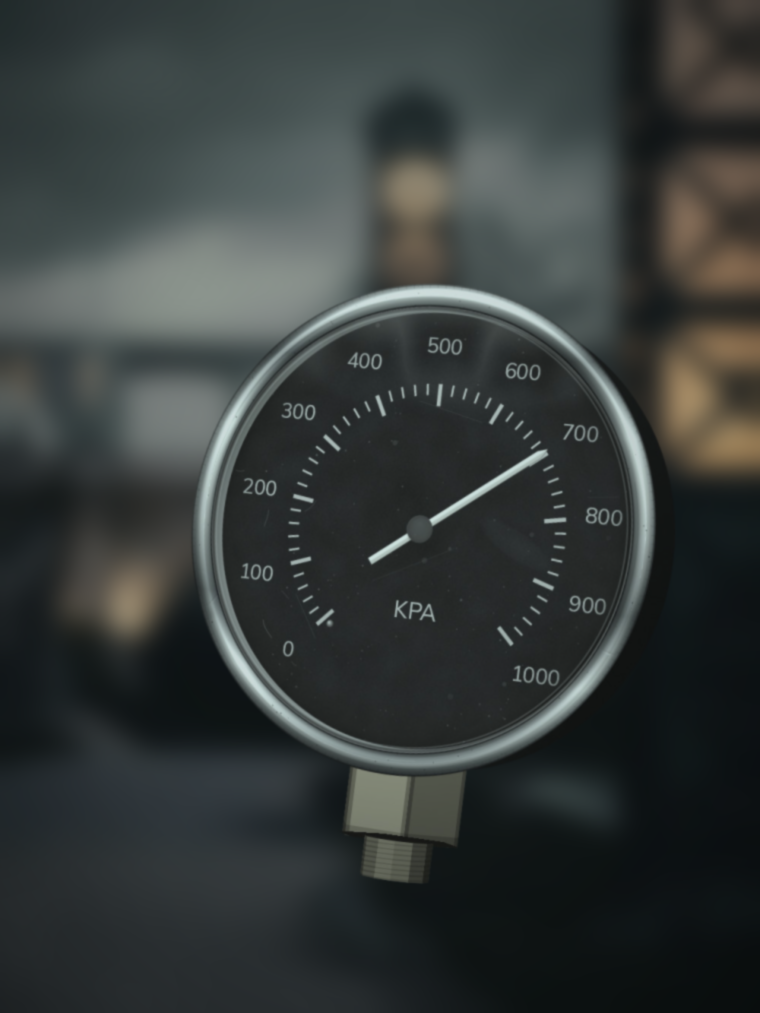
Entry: kPa 700
